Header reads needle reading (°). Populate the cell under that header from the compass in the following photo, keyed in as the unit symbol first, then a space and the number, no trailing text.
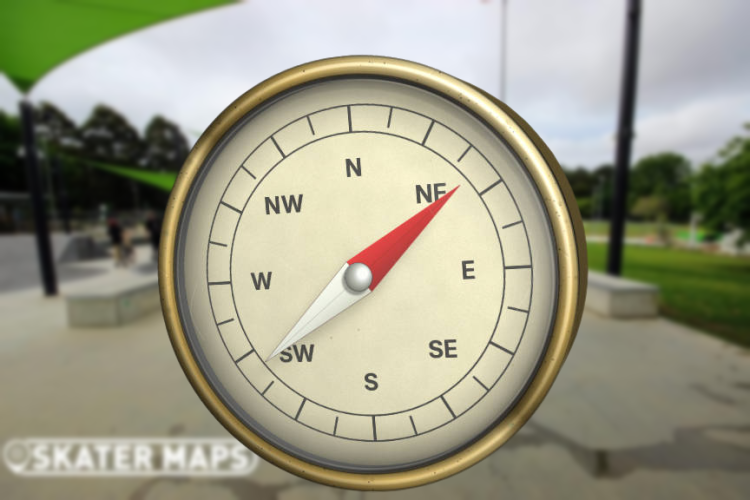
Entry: ° 52.5
